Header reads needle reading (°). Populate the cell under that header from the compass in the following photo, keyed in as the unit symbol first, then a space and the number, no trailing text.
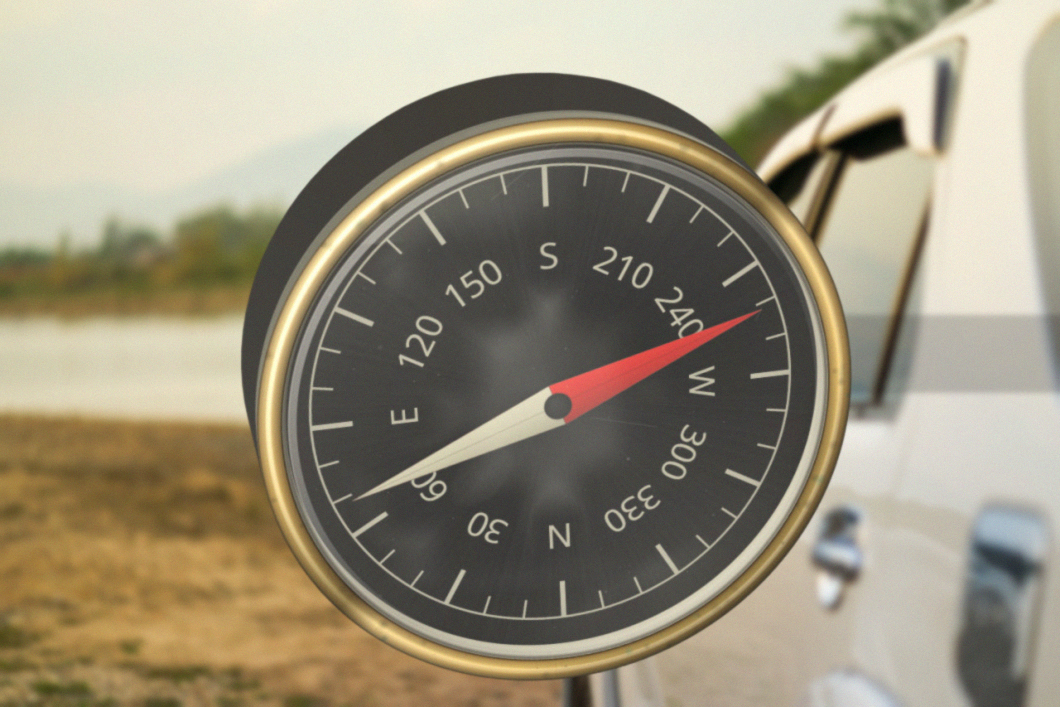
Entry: ° 250
